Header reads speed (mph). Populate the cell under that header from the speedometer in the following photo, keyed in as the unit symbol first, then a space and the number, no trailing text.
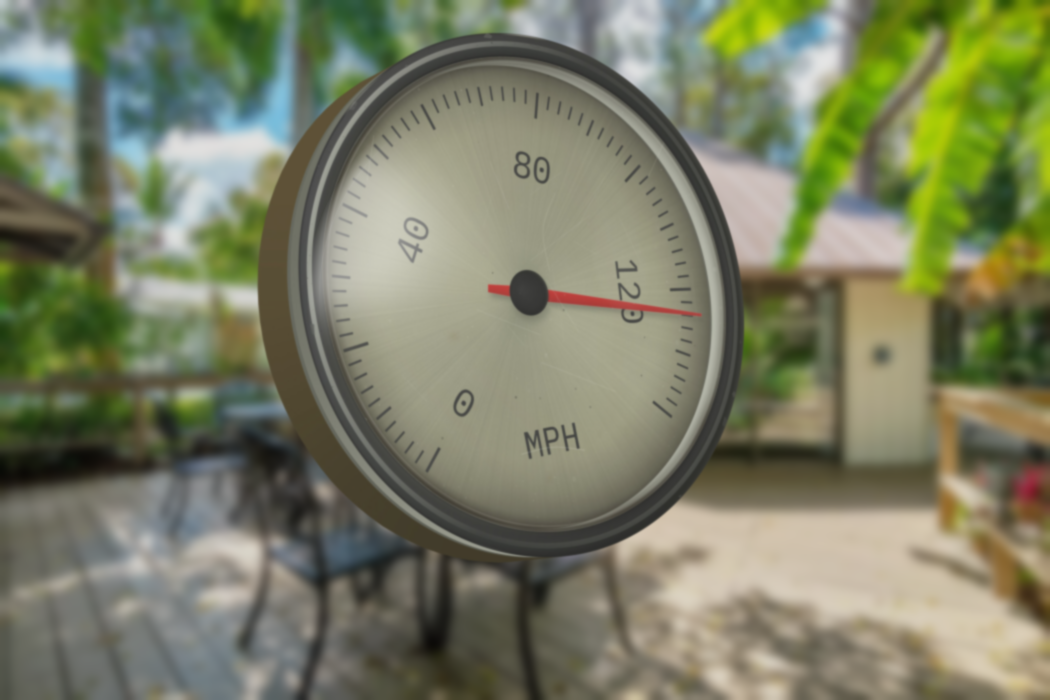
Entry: mph 124
